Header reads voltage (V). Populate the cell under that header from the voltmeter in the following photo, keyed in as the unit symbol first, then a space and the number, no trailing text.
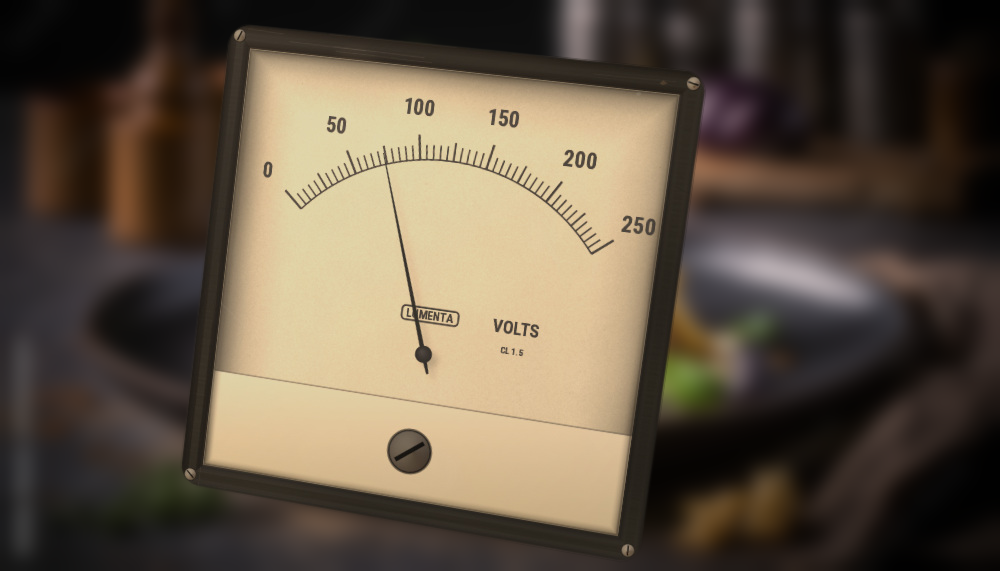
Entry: V 75
